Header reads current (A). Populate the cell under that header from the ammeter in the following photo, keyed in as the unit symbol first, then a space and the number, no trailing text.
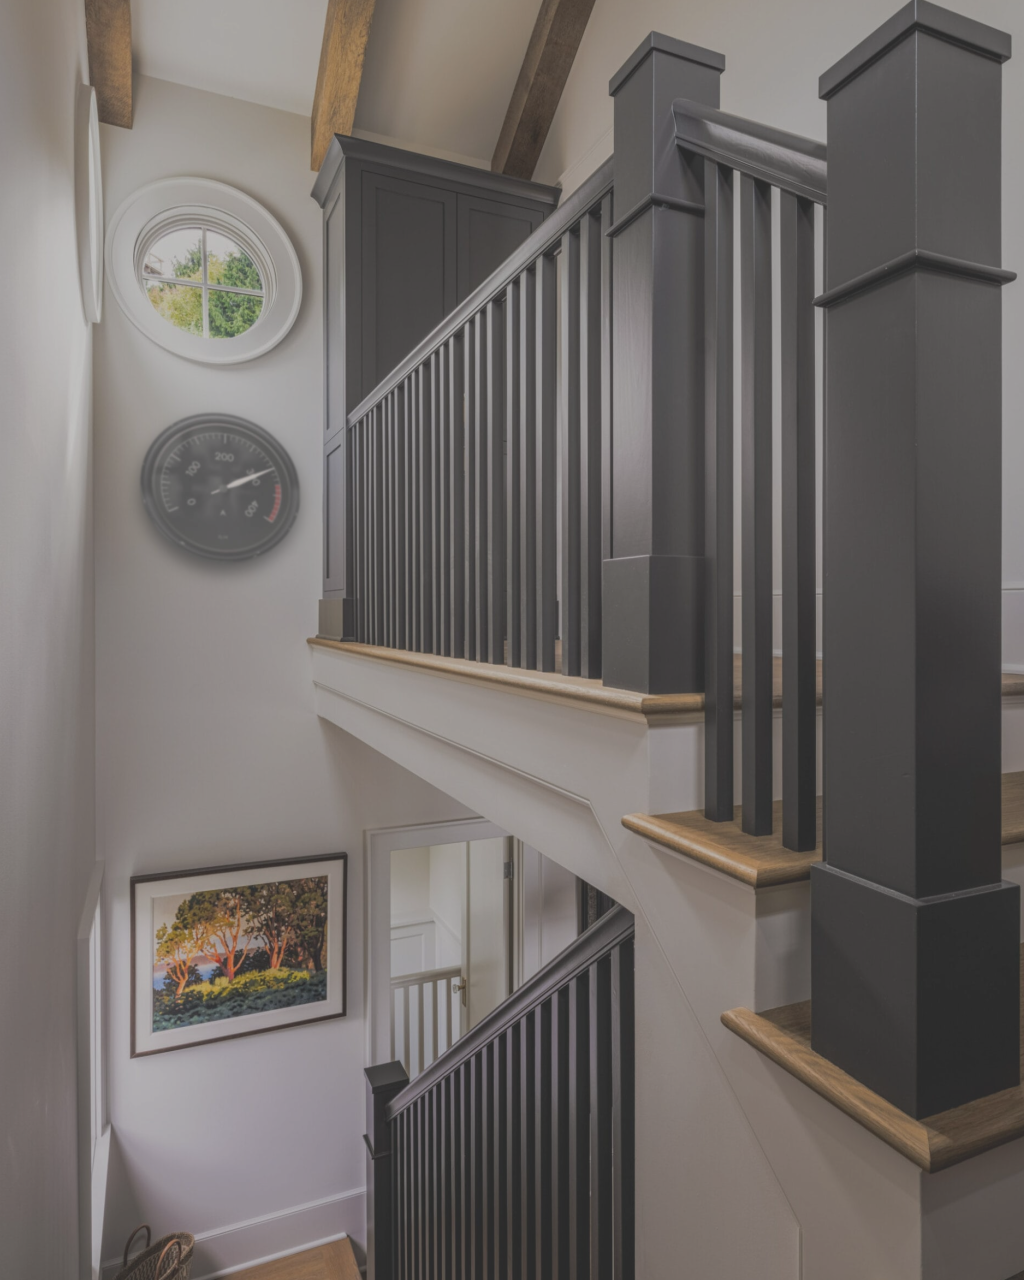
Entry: A 300
